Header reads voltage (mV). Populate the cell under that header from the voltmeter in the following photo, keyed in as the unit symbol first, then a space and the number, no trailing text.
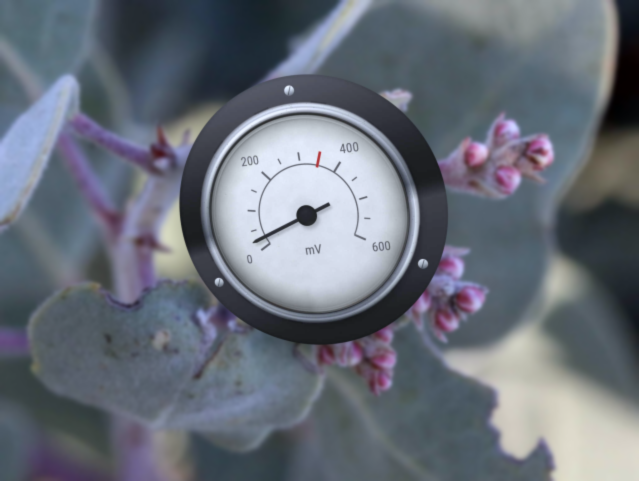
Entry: mV 25
